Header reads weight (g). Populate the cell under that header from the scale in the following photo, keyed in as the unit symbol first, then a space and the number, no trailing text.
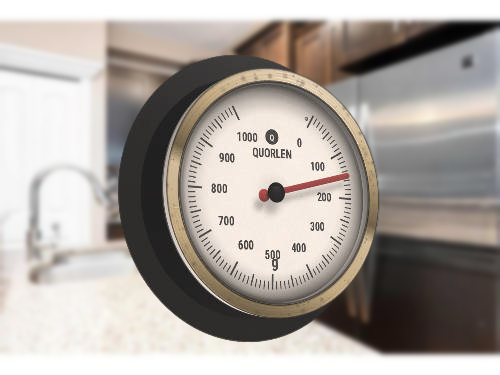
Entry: g 150
